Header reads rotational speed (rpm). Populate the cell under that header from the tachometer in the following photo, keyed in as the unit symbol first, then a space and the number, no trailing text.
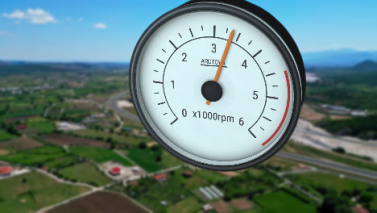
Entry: rpm 3375
